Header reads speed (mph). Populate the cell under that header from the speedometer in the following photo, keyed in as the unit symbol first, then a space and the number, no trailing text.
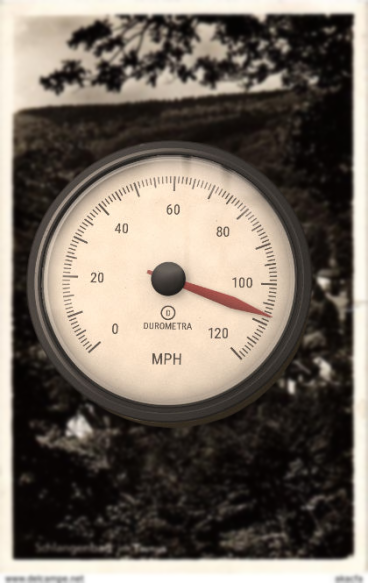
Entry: mph 108
